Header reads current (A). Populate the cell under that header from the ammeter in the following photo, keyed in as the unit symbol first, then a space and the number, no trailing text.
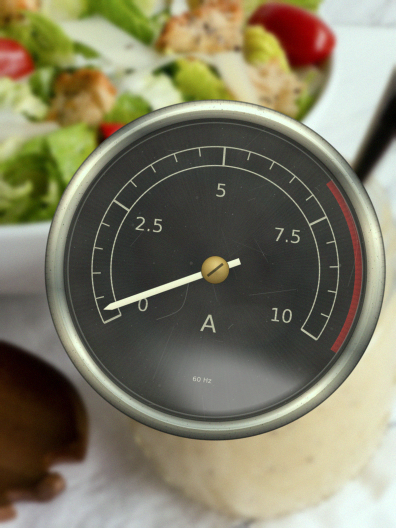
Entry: A 0.25
